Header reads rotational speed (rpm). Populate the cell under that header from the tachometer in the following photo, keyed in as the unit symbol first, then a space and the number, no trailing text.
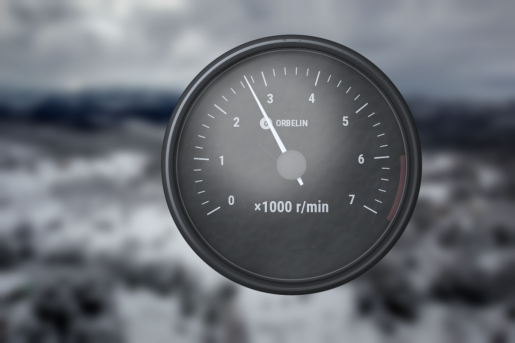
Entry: rpm 2700
